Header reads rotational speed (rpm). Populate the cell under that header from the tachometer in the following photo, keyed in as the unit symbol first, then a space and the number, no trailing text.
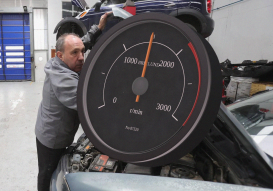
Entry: rpm 1500
